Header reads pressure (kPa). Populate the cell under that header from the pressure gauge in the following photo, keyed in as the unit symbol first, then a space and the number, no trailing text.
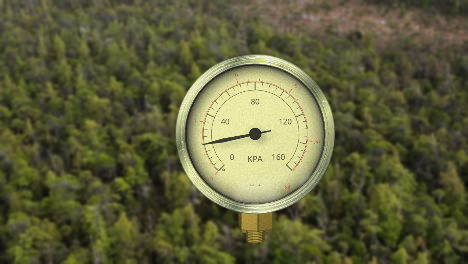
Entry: kPa 20
